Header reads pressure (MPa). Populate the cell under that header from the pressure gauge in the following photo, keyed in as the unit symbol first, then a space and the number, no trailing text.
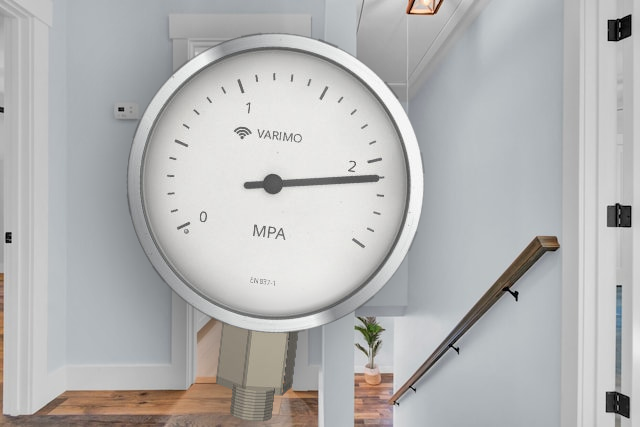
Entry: MPa 2.1
